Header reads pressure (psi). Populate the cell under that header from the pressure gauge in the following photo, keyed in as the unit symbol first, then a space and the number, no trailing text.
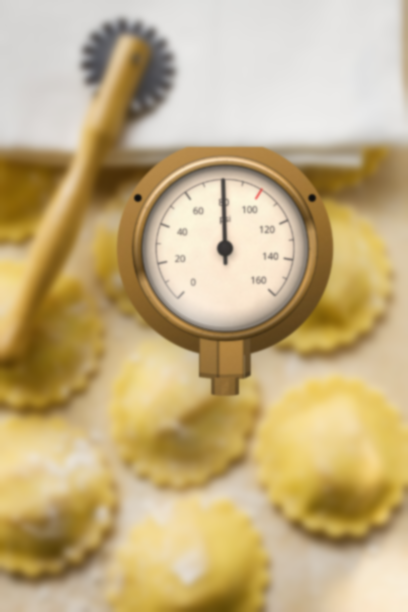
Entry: psi 80
